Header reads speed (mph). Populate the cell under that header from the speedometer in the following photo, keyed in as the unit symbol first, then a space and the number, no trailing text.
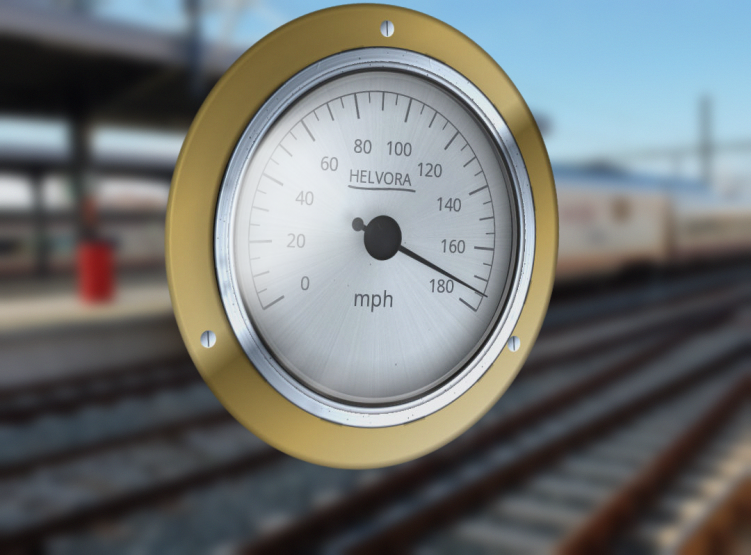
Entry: mph 175
